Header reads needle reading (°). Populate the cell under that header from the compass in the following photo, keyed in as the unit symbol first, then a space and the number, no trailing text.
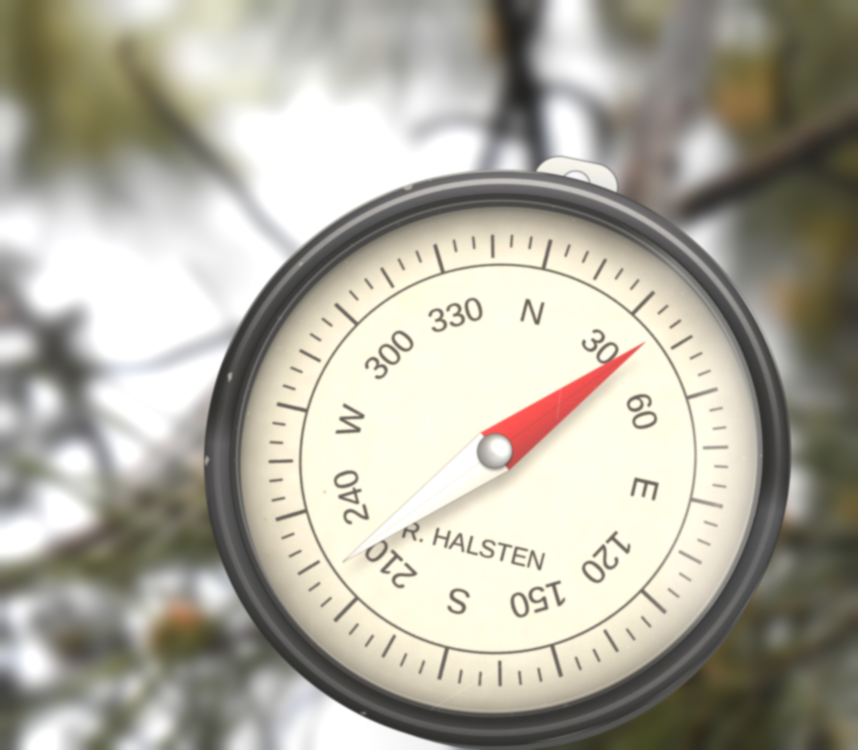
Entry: ° 40
